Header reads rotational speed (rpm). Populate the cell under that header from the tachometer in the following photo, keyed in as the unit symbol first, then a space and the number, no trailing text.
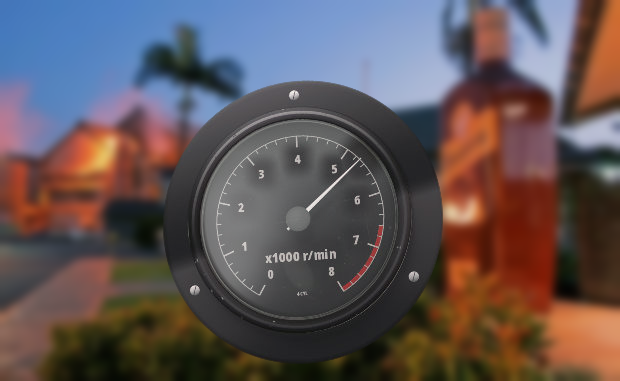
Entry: rpm 5300
